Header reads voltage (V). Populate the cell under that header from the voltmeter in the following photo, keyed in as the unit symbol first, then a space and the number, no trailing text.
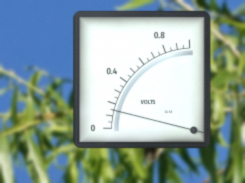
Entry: V 0.15
